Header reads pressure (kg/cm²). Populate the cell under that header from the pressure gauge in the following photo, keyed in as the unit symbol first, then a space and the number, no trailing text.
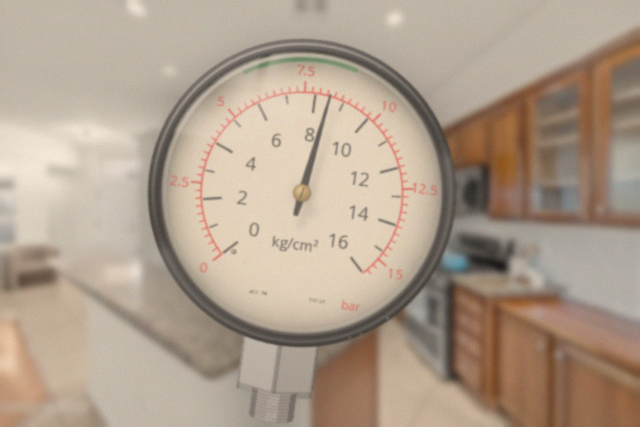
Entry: kg/cm² 8.5
